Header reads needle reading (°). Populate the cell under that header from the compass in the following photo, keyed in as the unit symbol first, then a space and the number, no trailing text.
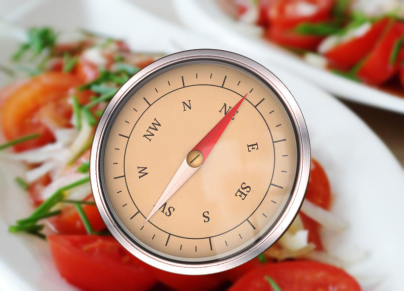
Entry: ° 50
